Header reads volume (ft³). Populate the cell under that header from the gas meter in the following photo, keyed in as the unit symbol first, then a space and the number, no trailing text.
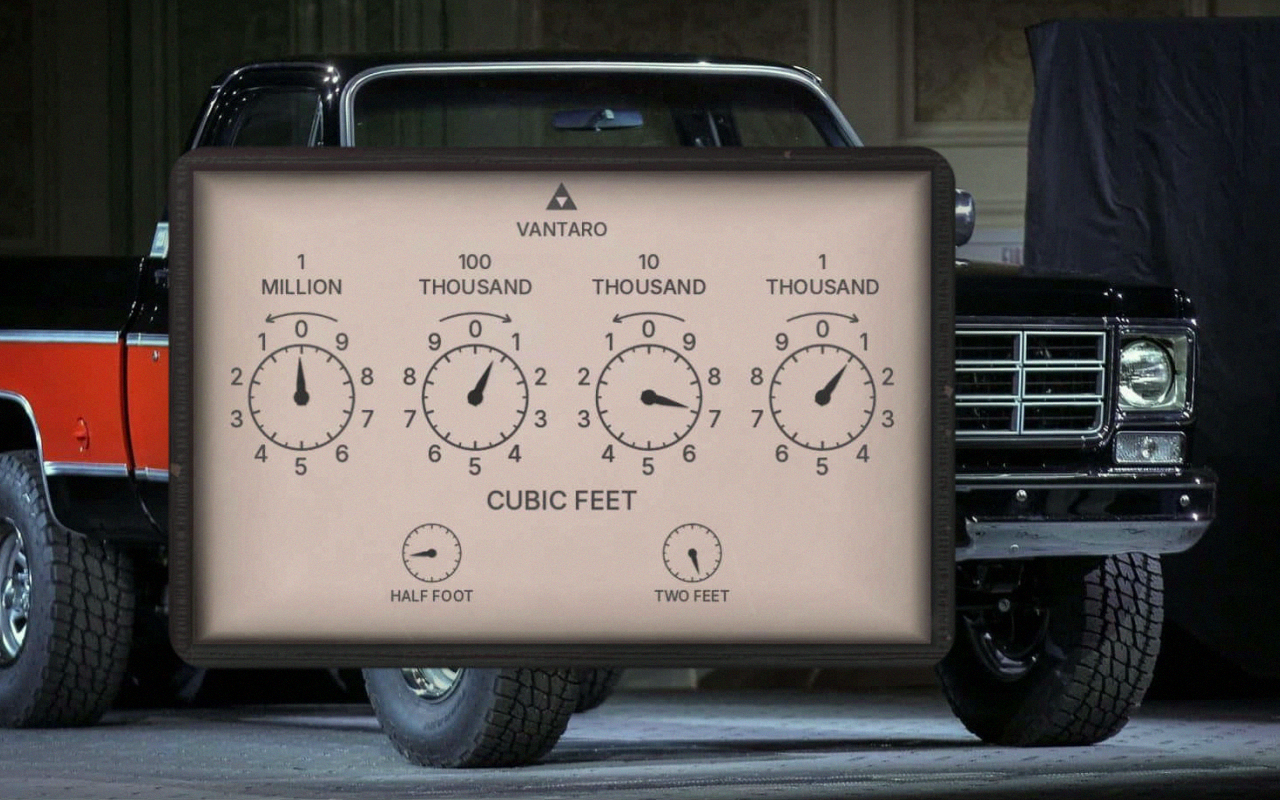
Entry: ft³ 7100
